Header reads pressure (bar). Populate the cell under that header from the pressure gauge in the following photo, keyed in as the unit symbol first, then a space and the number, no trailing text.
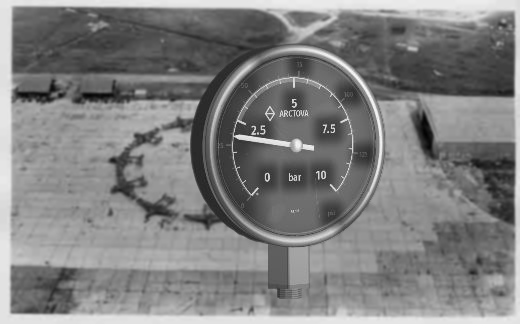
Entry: bar 2
